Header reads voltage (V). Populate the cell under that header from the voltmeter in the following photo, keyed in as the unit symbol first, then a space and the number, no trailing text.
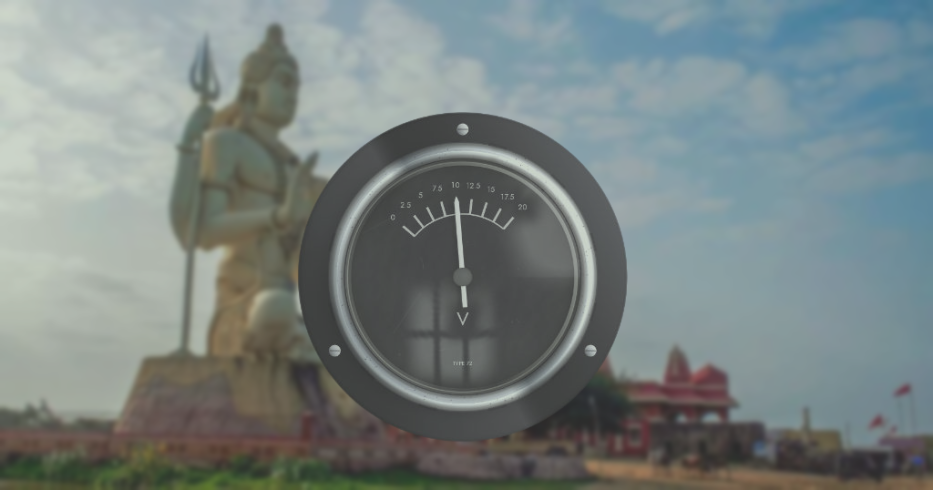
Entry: V 10
